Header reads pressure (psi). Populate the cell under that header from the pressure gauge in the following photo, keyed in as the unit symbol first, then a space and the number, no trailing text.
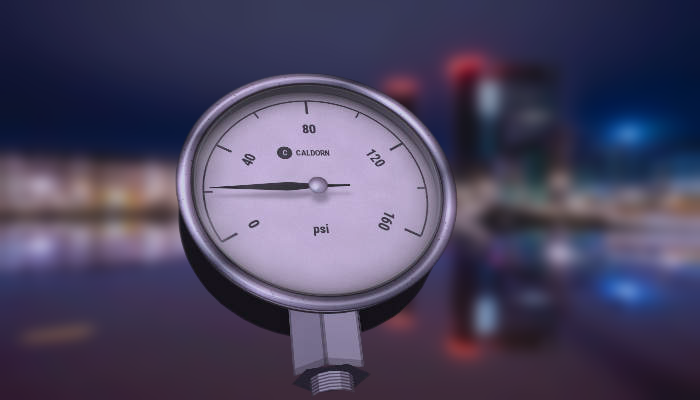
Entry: psi 20
